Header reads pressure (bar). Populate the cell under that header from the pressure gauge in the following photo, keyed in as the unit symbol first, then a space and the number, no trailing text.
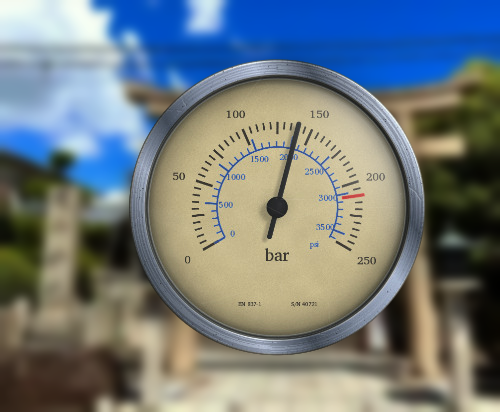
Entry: bar 140
